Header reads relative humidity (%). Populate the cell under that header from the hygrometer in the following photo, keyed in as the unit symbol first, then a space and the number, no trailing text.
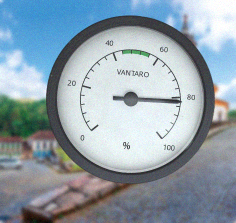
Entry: % 82
